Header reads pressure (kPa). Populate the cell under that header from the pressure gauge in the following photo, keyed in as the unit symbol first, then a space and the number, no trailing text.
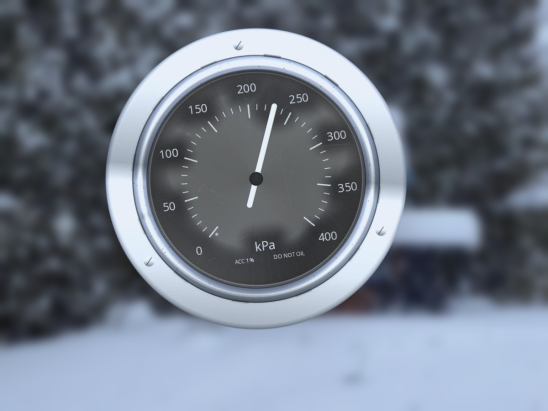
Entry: kPa 230
